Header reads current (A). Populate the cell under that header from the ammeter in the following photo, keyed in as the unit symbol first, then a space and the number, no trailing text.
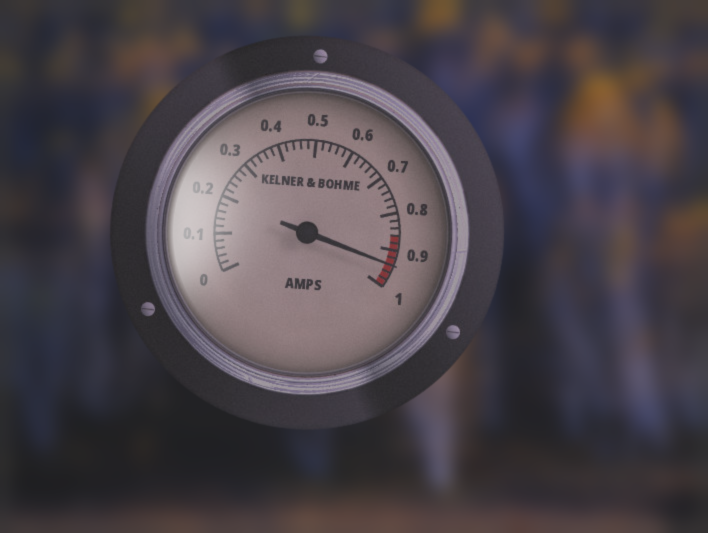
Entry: A 0.94
